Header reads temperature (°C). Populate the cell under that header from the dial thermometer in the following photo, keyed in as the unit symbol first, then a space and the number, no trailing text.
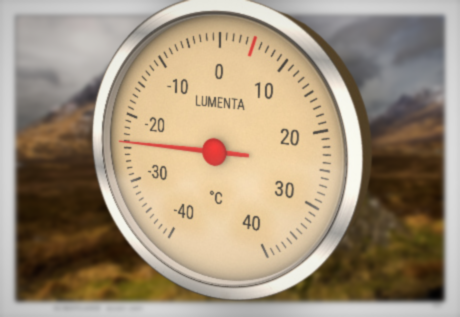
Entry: °C -24
